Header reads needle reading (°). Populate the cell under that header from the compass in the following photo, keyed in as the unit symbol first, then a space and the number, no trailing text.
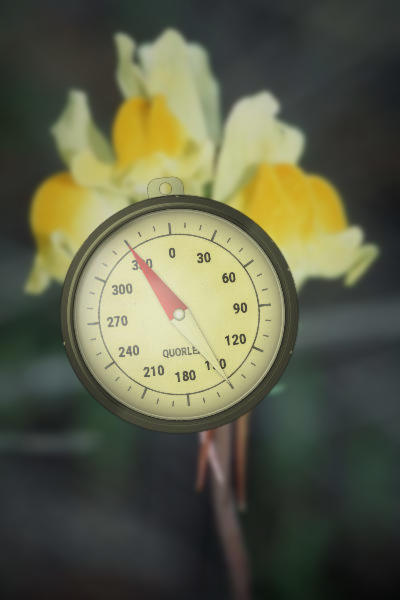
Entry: ° 330
